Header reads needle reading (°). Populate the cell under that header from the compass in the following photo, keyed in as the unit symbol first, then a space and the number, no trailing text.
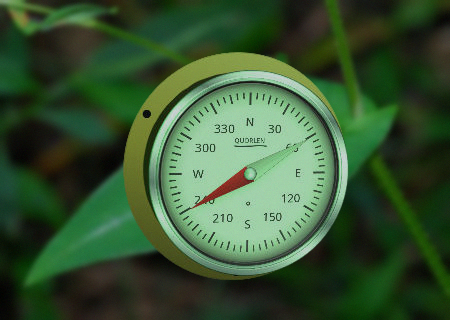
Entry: ° 240
